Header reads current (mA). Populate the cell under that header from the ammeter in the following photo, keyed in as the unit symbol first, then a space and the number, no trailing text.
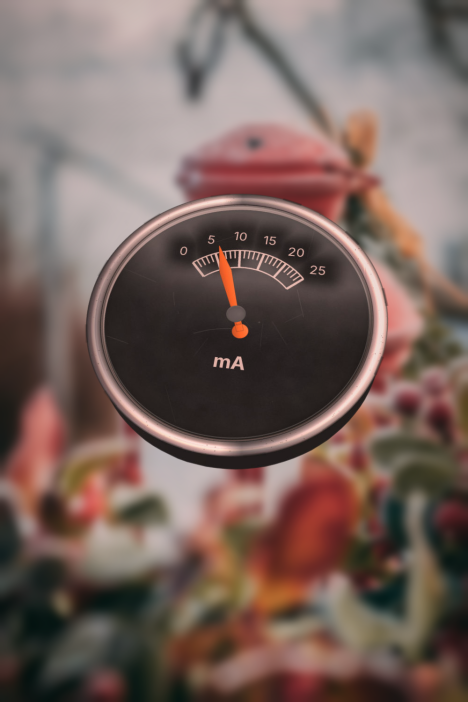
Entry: mA 6
